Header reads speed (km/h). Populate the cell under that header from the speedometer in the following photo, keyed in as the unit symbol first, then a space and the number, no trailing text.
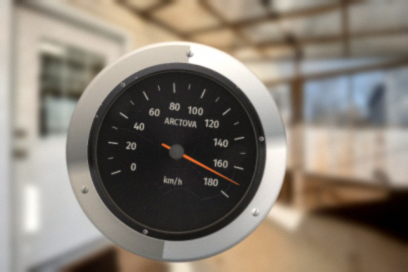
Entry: km/h 170
